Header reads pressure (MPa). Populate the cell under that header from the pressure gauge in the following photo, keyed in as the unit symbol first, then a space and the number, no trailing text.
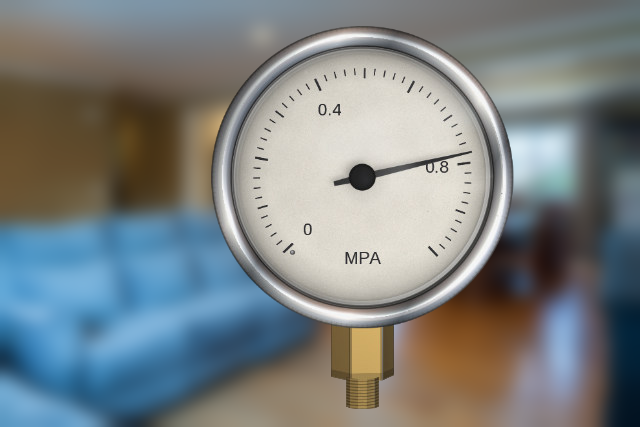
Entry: MPa 0.78
